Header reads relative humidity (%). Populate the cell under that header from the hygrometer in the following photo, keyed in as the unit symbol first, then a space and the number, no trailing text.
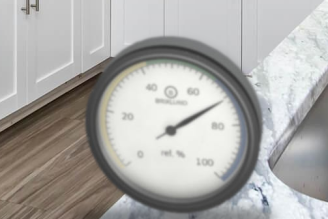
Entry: % 70
